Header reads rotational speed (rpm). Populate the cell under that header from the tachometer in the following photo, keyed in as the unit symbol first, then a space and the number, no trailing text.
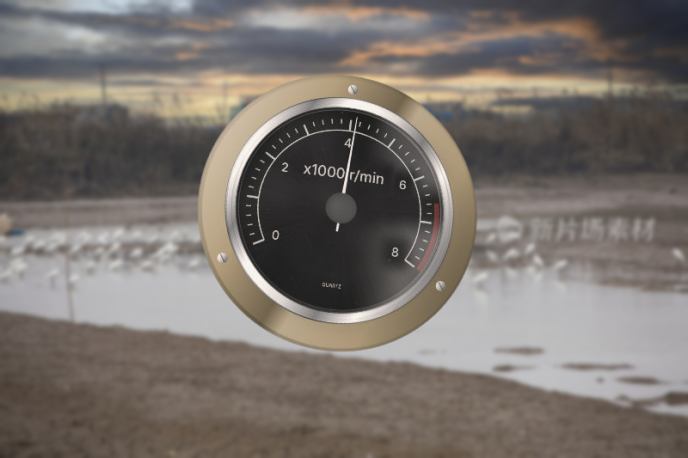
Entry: rpm 4100
